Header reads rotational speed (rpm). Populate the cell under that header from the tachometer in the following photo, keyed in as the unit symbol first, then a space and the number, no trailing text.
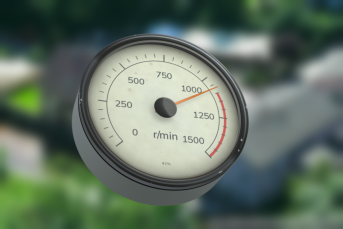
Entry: rpm 1075
